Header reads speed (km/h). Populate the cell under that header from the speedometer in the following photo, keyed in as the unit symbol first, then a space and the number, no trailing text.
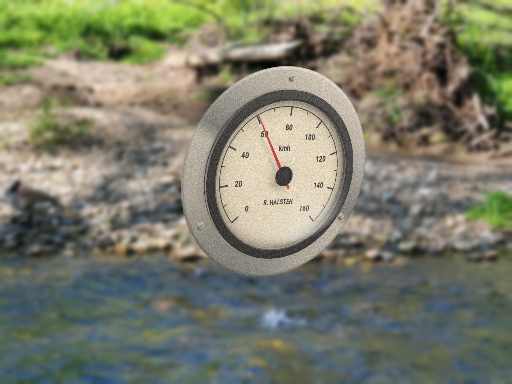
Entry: km/h 60
